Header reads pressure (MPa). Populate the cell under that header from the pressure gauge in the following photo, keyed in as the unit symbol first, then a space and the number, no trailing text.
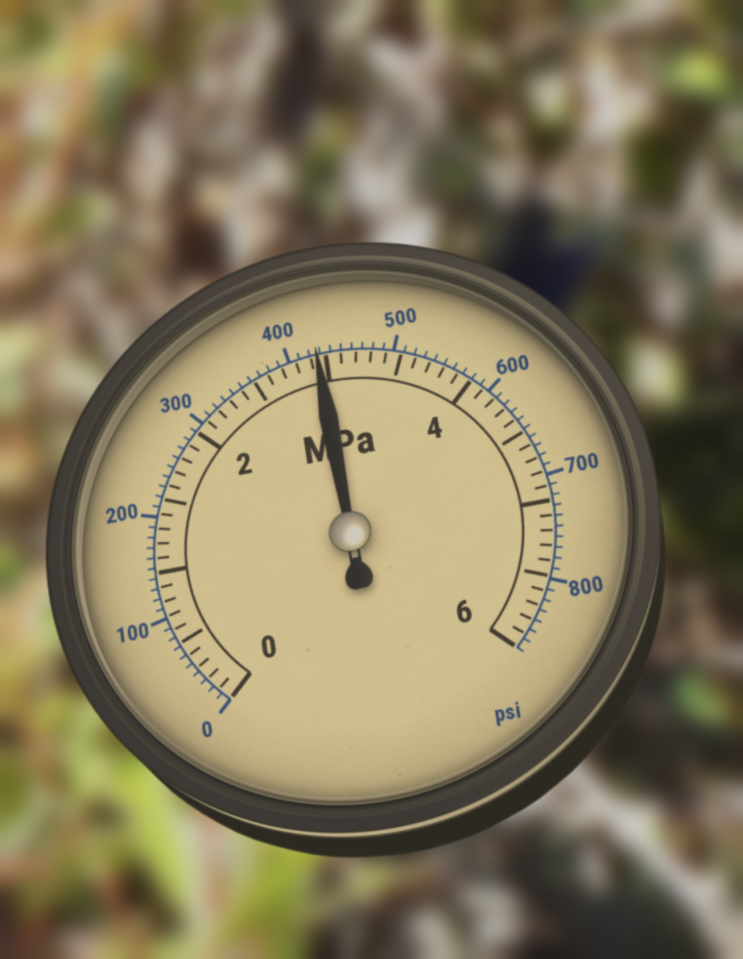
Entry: MPa 2.95
